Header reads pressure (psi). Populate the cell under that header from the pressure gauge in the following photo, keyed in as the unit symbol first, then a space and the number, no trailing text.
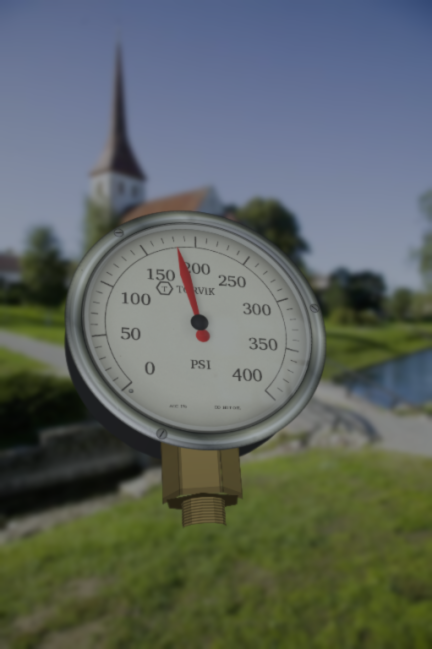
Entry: psi 180
